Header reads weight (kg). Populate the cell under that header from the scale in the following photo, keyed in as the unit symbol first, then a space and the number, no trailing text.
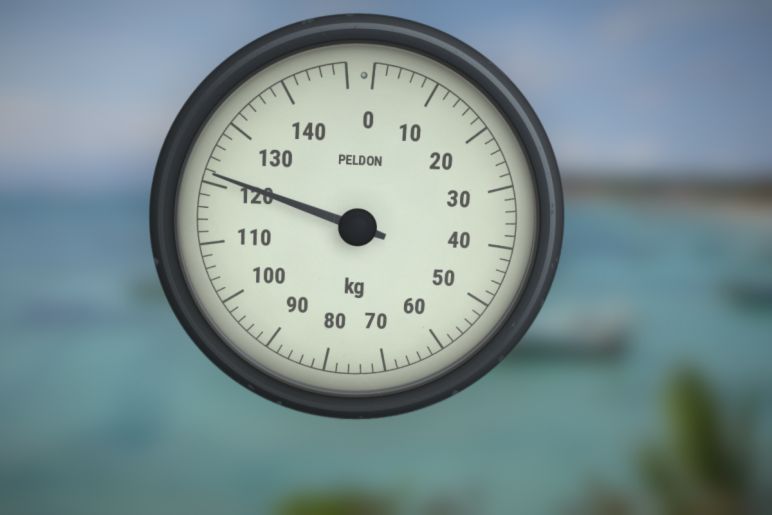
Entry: kg 122
